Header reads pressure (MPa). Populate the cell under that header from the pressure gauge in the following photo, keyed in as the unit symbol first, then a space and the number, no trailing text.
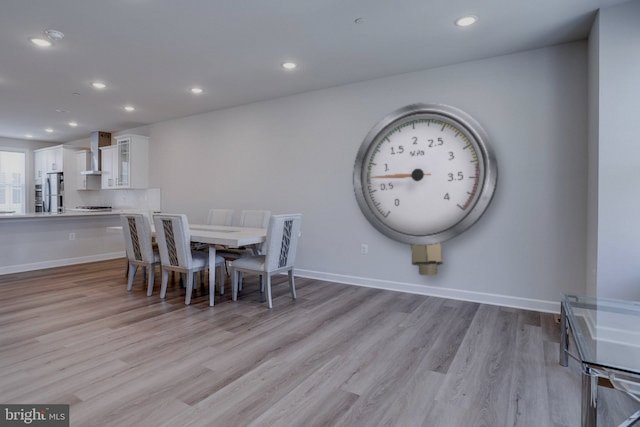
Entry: MPa 0.75
